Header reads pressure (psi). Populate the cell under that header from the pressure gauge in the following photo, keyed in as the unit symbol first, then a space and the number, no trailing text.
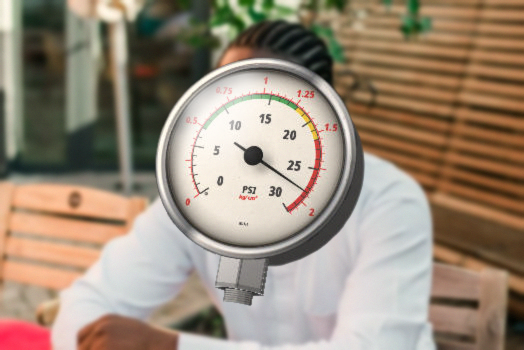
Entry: psi 27.5
